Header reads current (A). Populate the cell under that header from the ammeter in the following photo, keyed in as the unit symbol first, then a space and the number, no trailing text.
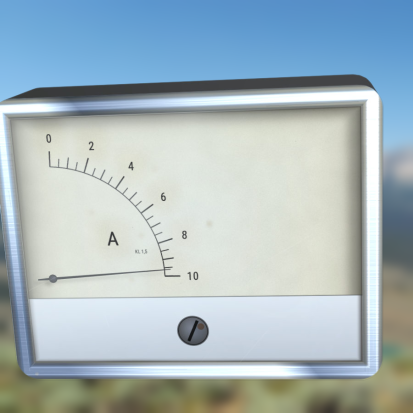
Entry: A 9.5
